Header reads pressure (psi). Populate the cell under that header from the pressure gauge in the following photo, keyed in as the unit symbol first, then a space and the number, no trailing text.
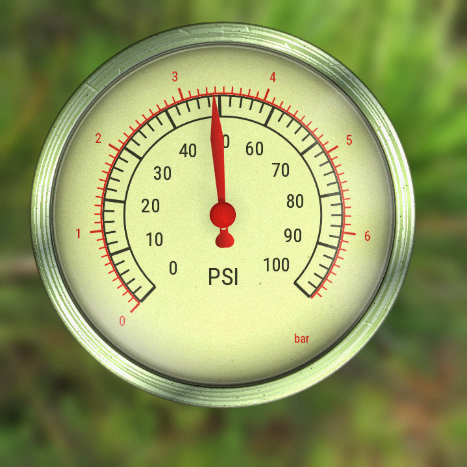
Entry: psi 49
